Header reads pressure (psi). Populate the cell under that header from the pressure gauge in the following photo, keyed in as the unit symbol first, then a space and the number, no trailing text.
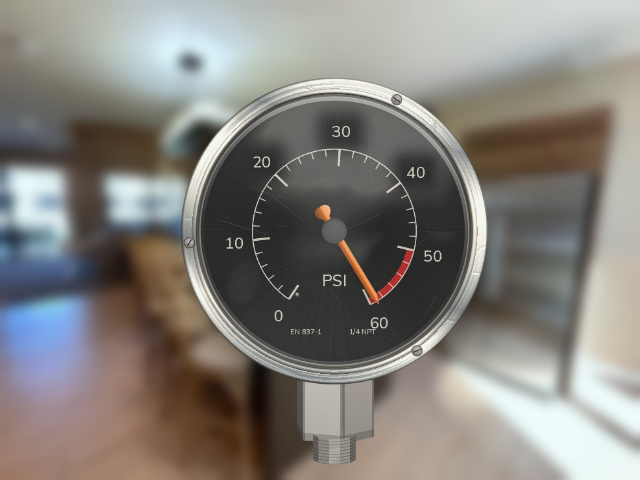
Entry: psi 59
